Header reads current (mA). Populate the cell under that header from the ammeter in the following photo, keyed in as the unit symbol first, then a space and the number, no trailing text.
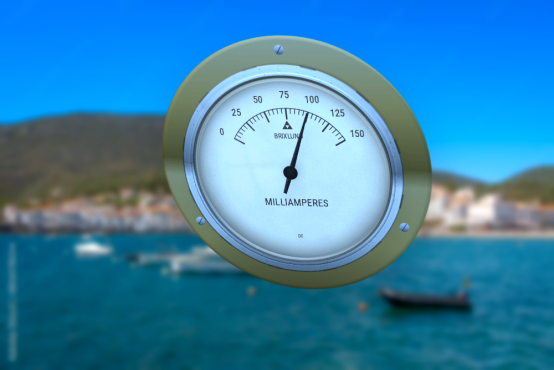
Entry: mA 100
